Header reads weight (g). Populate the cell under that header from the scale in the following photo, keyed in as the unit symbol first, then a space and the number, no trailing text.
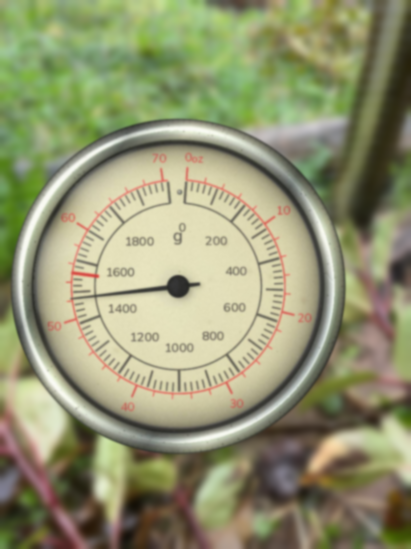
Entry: g 1480
